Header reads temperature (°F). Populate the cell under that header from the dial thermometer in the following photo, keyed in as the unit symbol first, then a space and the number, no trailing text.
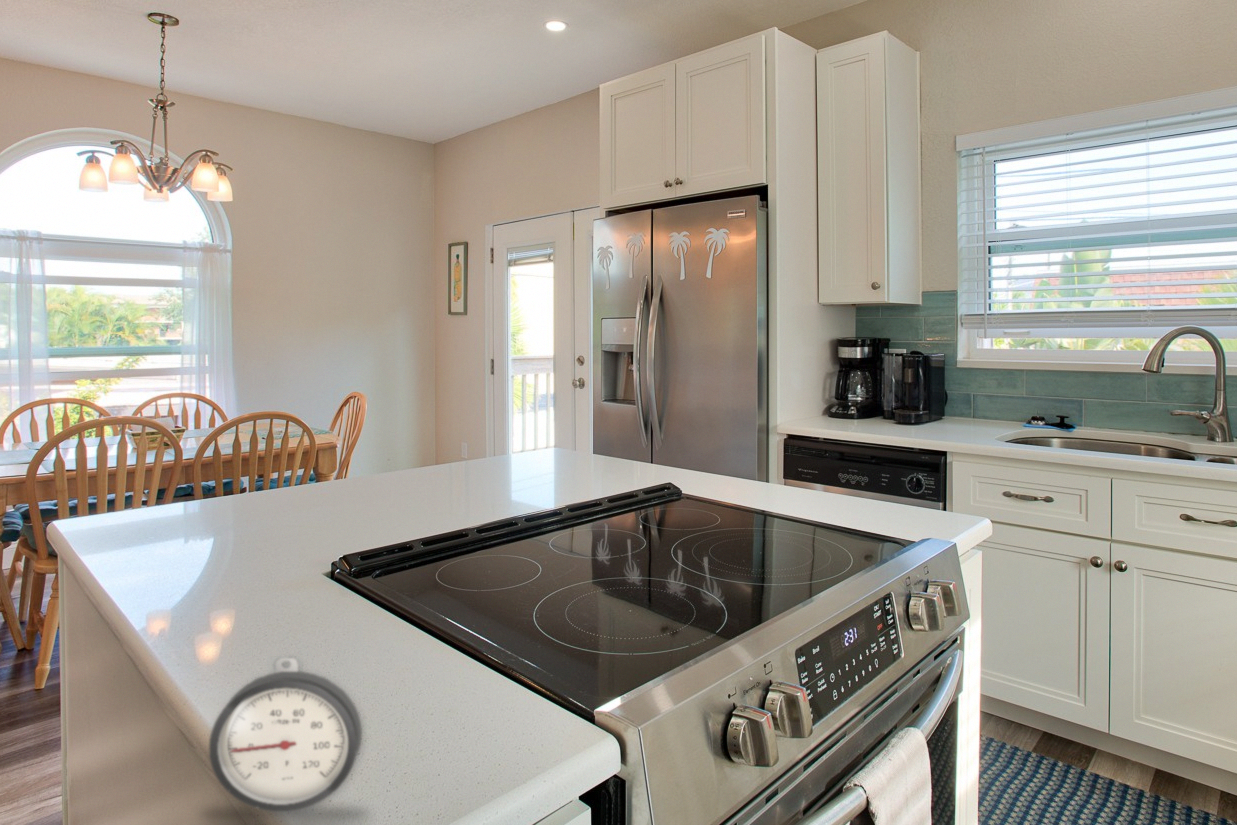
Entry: °F 0
